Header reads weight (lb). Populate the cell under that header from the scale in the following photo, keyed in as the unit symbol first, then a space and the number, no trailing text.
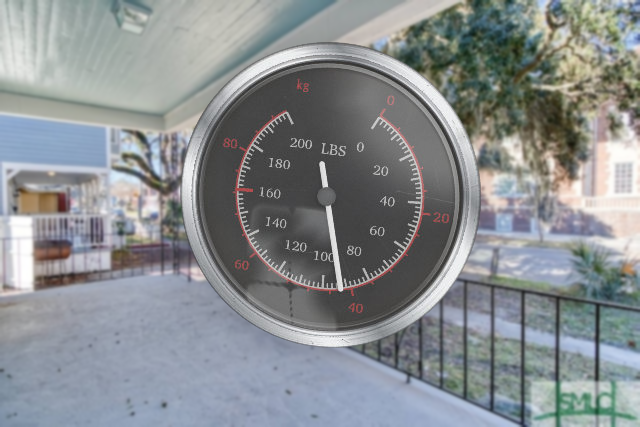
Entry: lb 92
